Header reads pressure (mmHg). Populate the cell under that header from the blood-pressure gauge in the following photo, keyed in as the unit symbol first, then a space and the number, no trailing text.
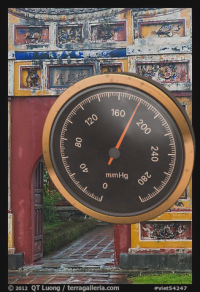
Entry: mmHg 180
